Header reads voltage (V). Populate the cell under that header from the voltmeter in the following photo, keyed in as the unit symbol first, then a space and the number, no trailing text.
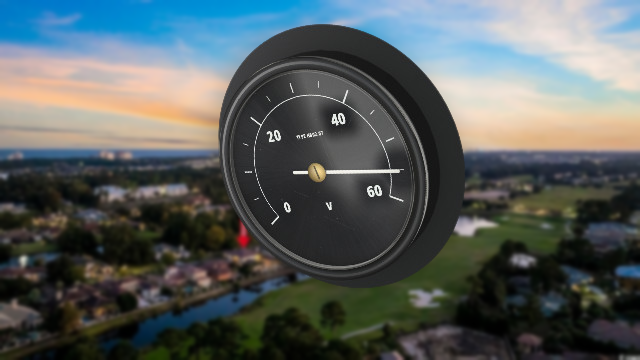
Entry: V 55
